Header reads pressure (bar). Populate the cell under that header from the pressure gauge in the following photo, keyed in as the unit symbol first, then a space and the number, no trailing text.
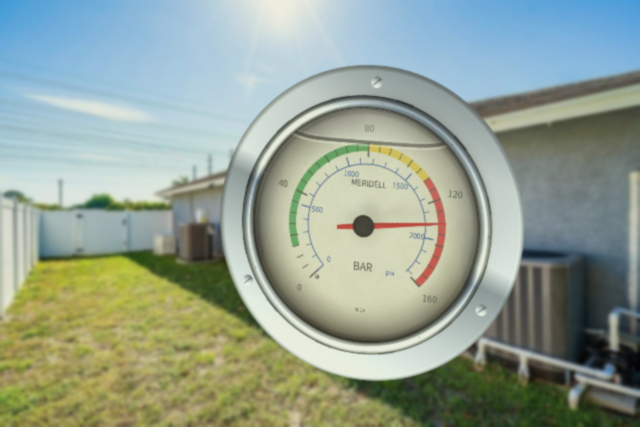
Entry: bar 130
